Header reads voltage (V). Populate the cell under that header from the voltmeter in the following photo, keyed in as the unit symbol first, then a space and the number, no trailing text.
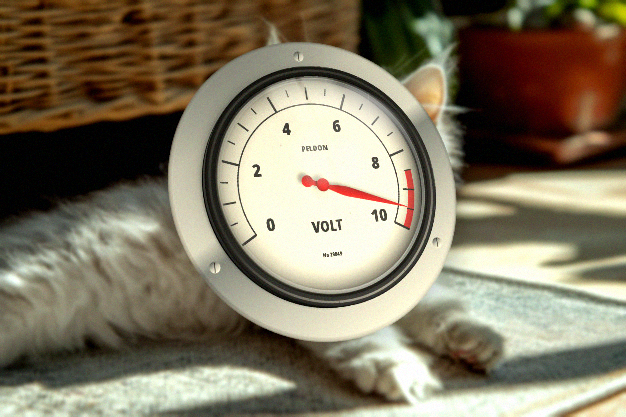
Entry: V 9.5
